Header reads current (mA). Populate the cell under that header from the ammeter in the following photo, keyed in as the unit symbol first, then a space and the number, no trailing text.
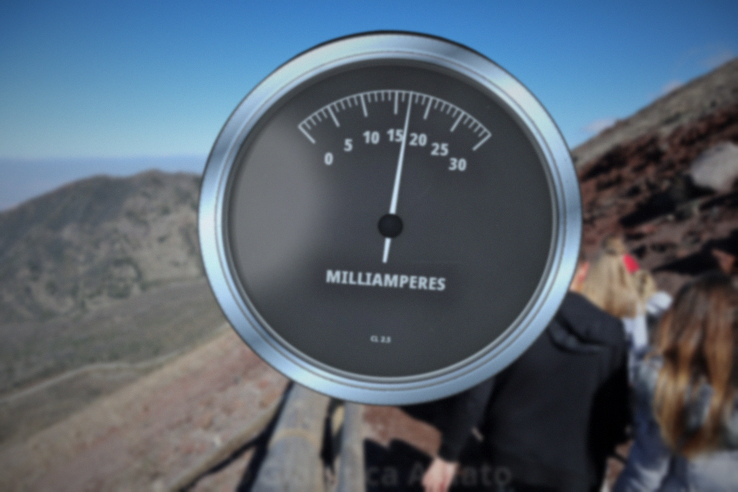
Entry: mA 17
